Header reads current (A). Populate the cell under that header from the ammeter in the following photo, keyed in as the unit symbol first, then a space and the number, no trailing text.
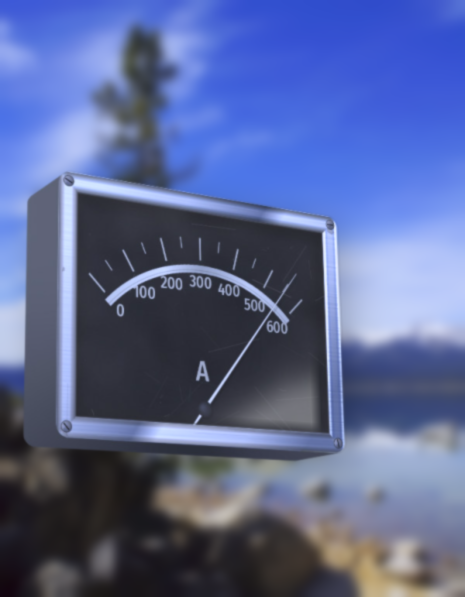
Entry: A 550
